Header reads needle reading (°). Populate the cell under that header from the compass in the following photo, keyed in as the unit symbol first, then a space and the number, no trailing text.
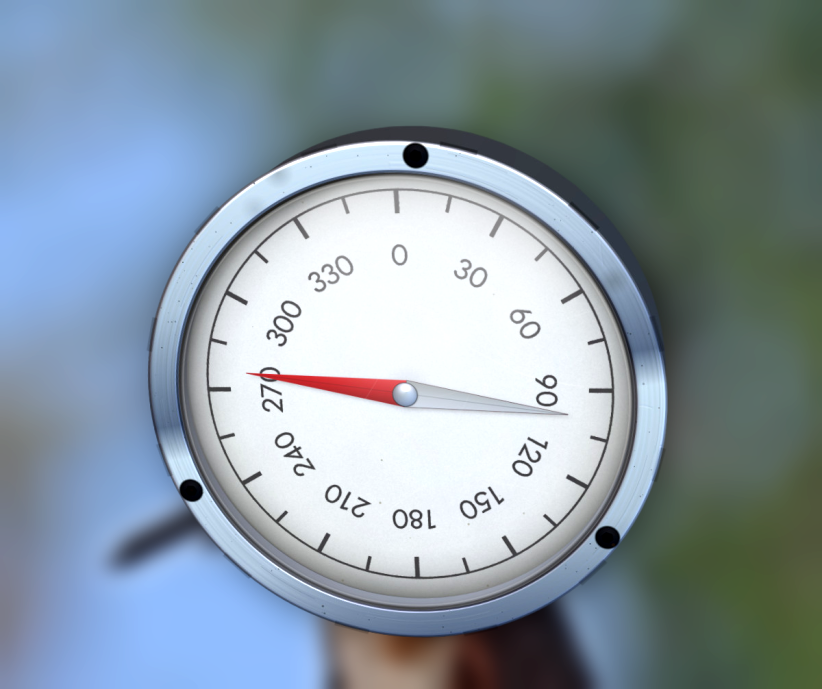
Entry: ° 277.5
